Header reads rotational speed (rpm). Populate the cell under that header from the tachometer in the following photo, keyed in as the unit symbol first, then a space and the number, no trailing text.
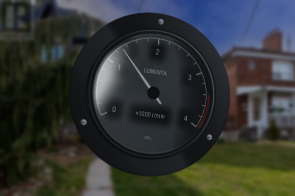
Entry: rpm 1300
